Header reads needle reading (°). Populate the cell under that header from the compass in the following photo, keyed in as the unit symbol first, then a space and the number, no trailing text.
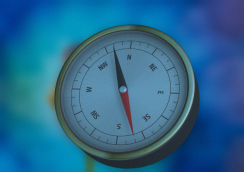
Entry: ° 160
